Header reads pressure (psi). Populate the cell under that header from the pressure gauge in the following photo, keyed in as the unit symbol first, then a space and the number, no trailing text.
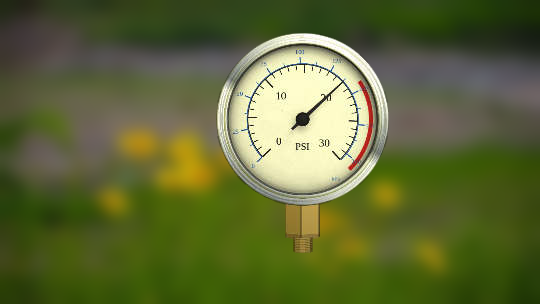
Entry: psi 20
